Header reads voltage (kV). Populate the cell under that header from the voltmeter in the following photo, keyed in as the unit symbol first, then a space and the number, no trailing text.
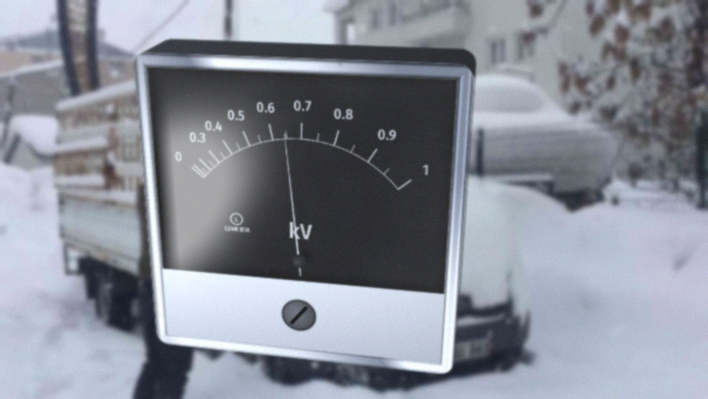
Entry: kV 0.65
